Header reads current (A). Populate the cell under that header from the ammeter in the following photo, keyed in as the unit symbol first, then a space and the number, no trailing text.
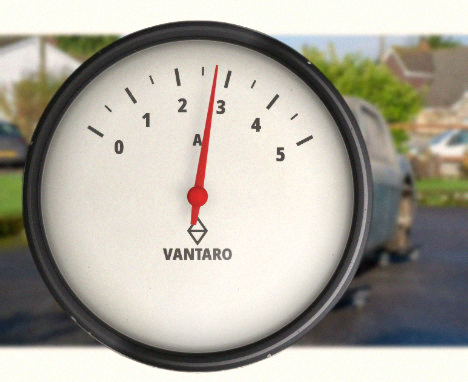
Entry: A 2.75
